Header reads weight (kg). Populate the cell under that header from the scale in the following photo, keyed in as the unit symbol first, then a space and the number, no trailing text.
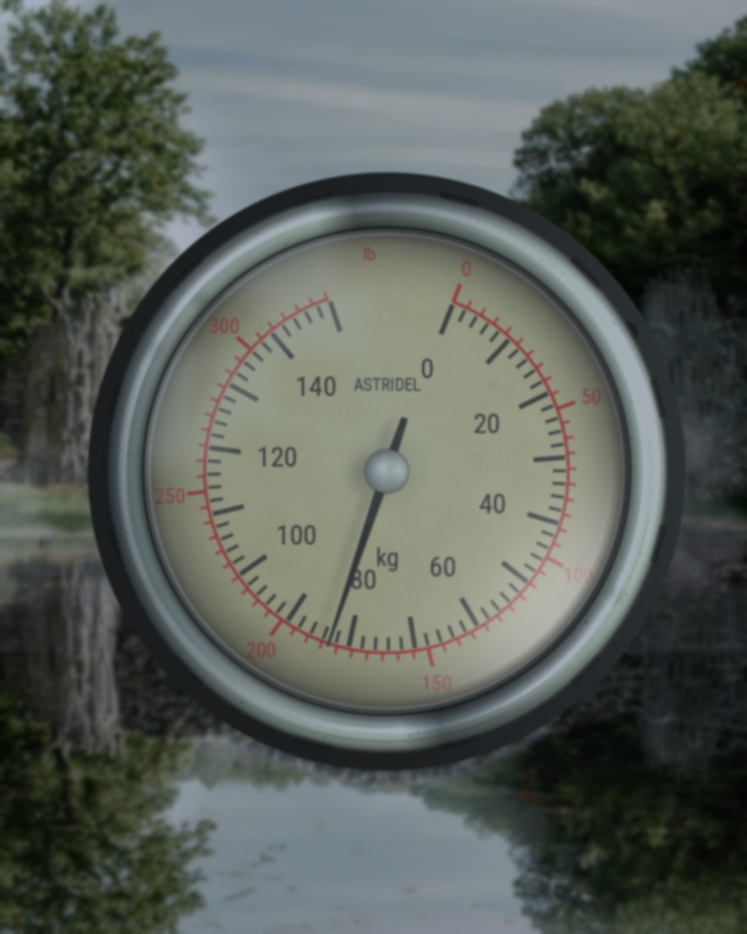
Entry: kg 83
